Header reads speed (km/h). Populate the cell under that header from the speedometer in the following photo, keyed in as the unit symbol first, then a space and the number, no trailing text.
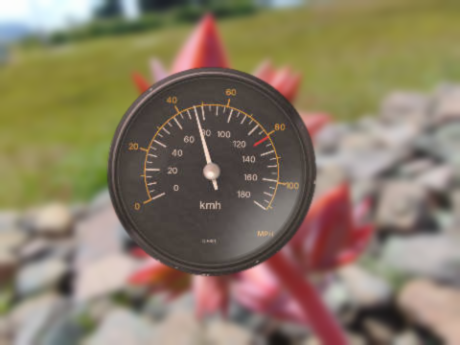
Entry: km/h 75
